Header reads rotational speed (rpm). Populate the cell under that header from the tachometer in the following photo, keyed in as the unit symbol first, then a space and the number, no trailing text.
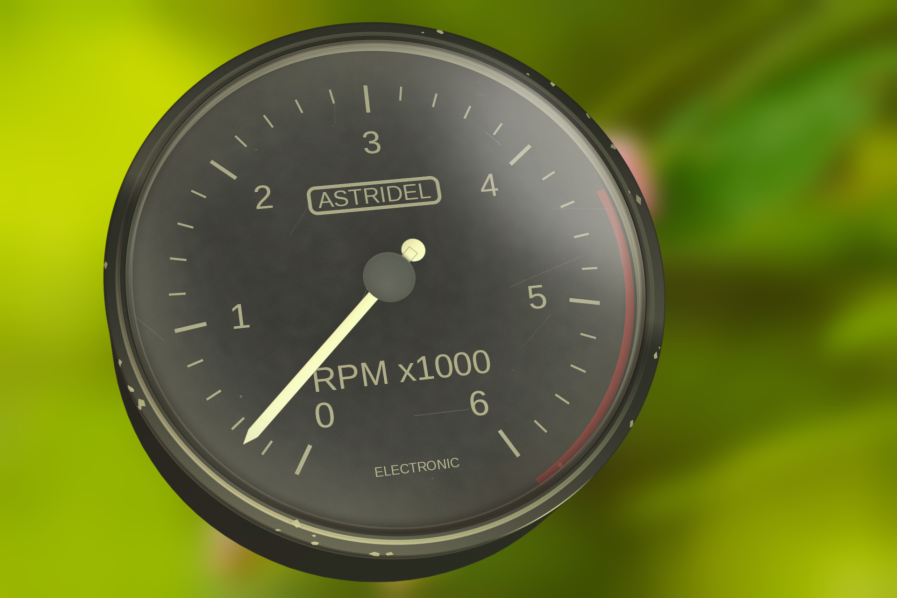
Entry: rpm 300
